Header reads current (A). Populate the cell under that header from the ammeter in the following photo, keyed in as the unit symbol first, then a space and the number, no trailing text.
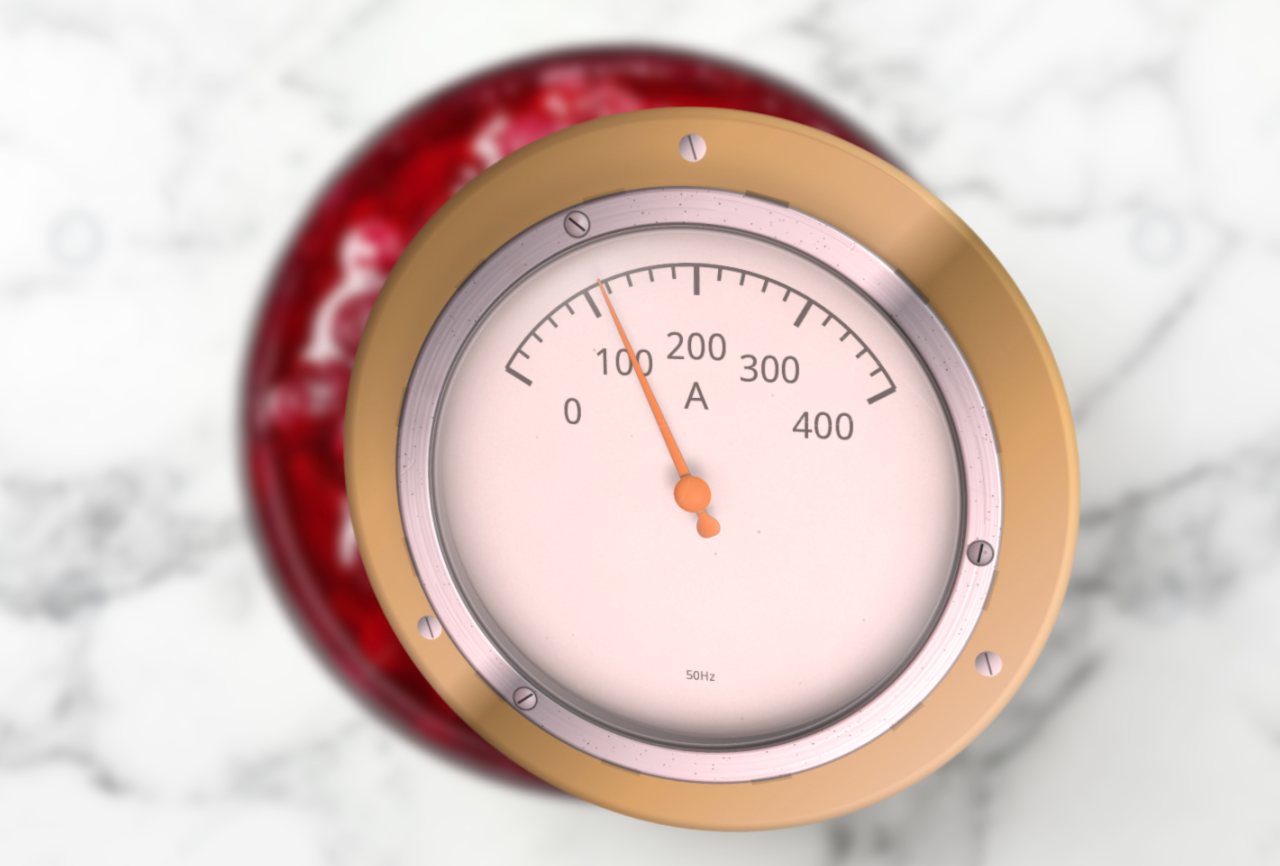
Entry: A 120
